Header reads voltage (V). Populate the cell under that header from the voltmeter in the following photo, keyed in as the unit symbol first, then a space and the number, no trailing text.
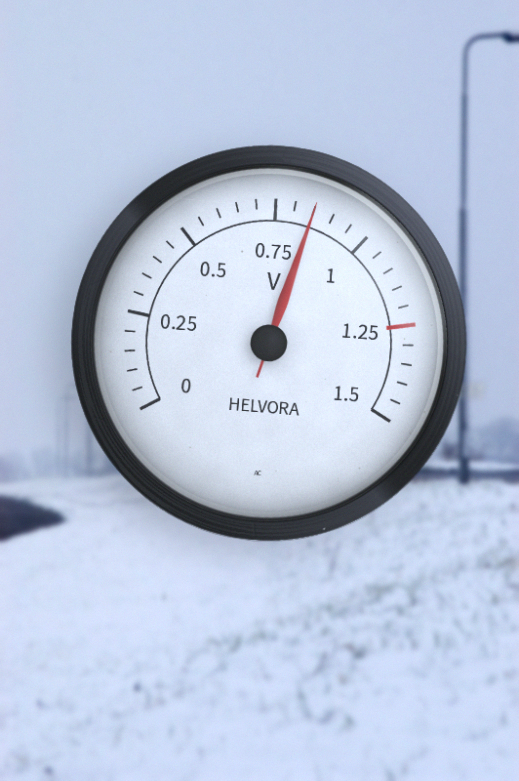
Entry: V 0.85
